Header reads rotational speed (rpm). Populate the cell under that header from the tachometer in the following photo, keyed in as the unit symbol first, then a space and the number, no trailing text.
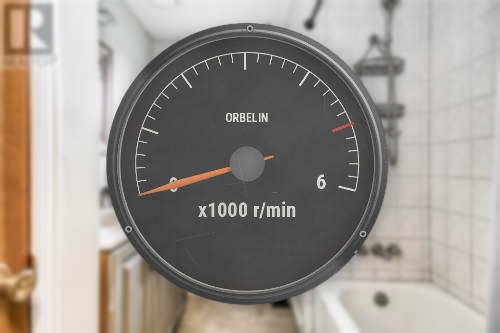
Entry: rpm 0
